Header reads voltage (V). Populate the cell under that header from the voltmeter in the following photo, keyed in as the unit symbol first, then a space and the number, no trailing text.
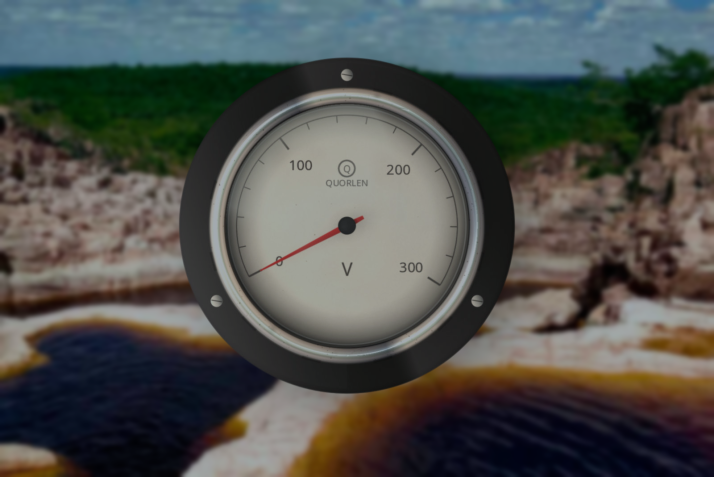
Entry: V 0
